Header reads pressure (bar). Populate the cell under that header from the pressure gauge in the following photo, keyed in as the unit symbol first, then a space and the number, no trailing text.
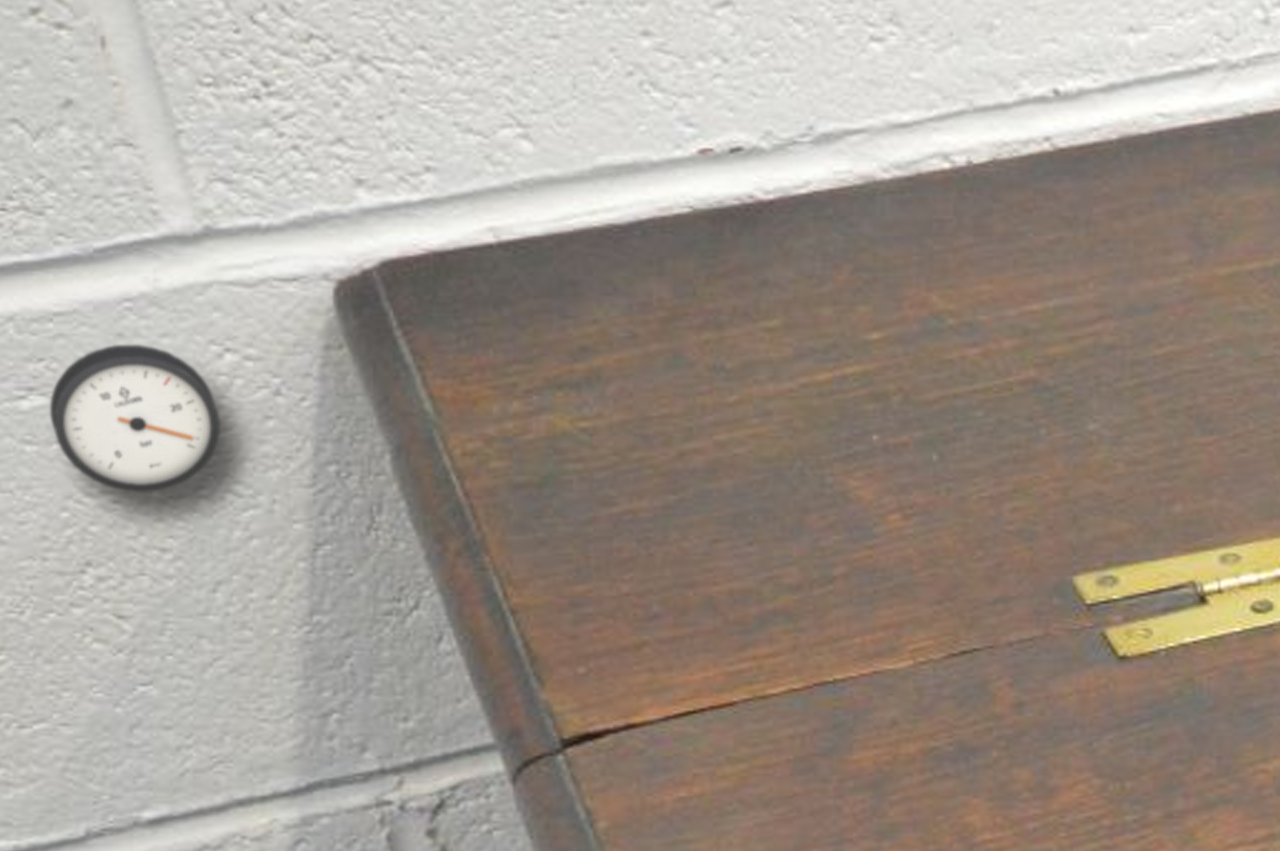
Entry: bar 24
